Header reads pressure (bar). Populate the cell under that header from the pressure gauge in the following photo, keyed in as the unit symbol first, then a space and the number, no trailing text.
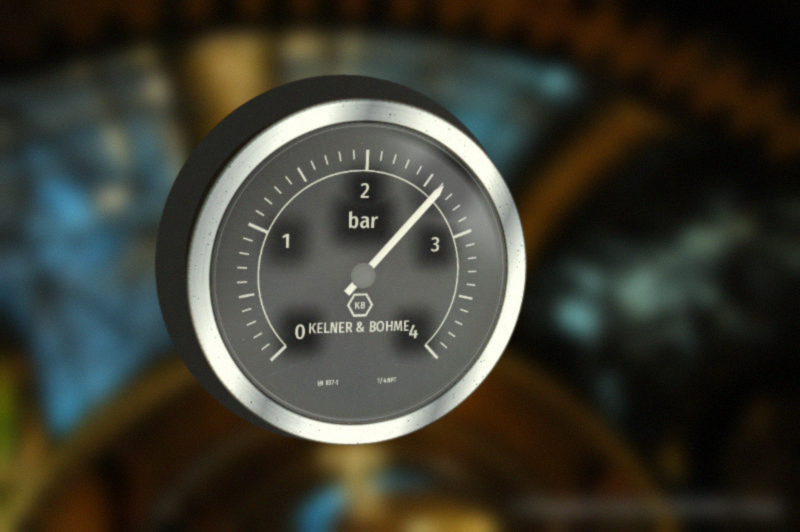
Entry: bar 2.6
